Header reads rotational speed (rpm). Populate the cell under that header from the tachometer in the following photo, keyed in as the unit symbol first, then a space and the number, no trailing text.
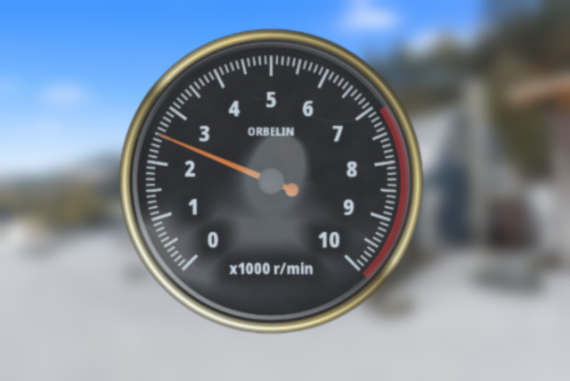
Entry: rpm 2500
